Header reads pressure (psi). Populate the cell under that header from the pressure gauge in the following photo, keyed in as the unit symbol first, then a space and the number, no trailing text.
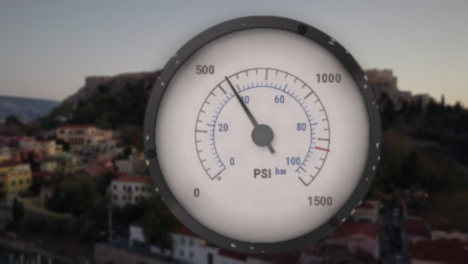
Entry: psi 550
